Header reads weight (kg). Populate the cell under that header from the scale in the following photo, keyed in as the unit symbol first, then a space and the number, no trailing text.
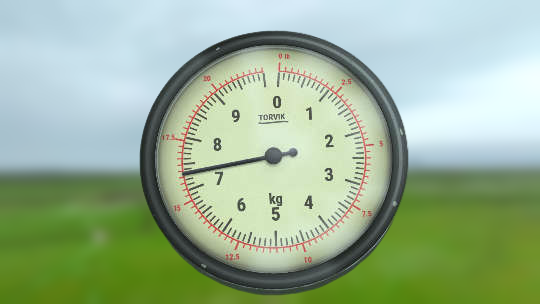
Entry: kg 7.3
